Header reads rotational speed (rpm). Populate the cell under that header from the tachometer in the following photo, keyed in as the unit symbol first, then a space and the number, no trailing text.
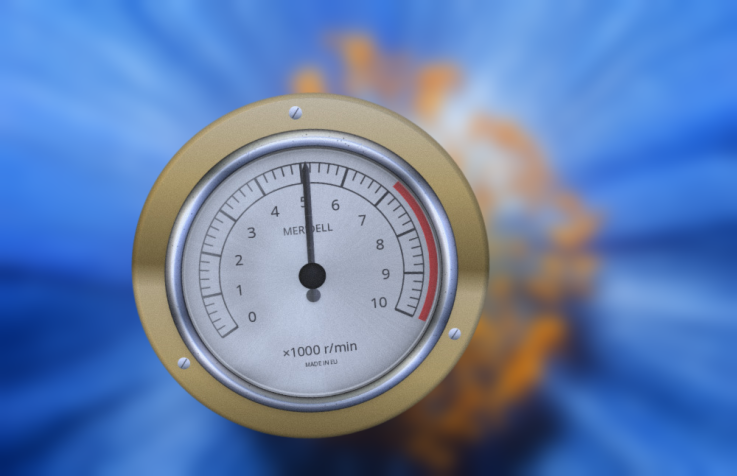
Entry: rpm 5100
